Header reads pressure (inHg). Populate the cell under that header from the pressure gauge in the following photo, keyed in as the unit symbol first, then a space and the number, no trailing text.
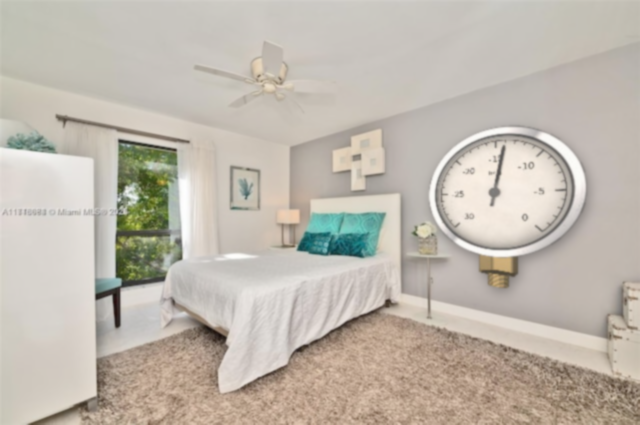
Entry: inHg -14
